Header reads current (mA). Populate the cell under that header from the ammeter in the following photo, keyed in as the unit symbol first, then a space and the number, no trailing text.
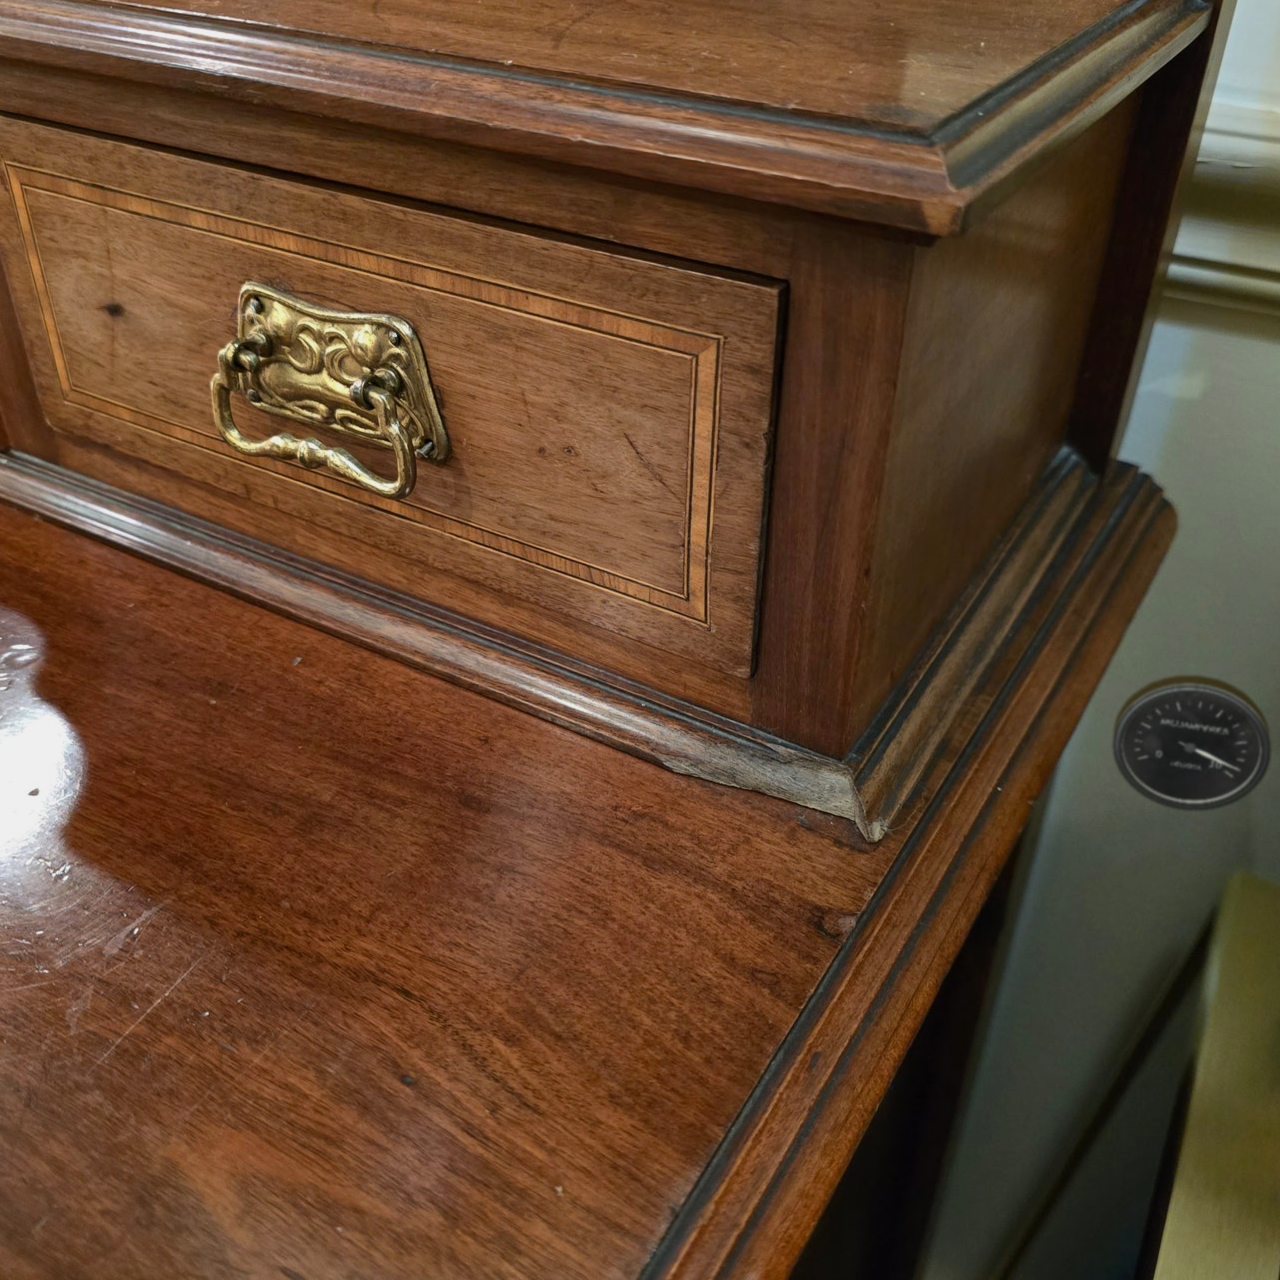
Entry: mA 9.5
